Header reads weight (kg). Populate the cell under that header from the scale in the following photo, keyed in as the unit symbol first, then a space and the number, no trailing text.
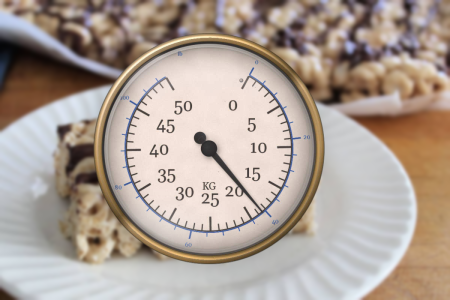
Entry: kg 18.5
